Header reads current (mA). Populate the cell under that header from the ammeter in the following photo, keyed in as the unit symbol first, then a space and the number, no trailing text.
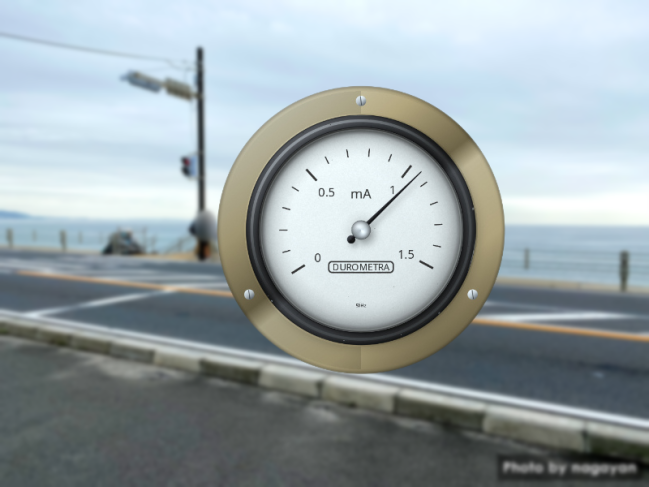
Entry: mA 1.05
